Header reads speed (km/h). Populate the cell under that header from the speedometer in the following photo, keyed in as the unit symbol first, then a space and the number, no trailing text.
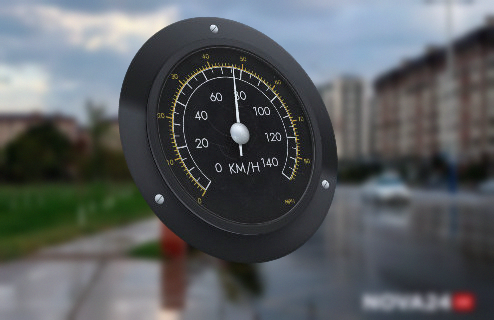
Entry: km/h 75
